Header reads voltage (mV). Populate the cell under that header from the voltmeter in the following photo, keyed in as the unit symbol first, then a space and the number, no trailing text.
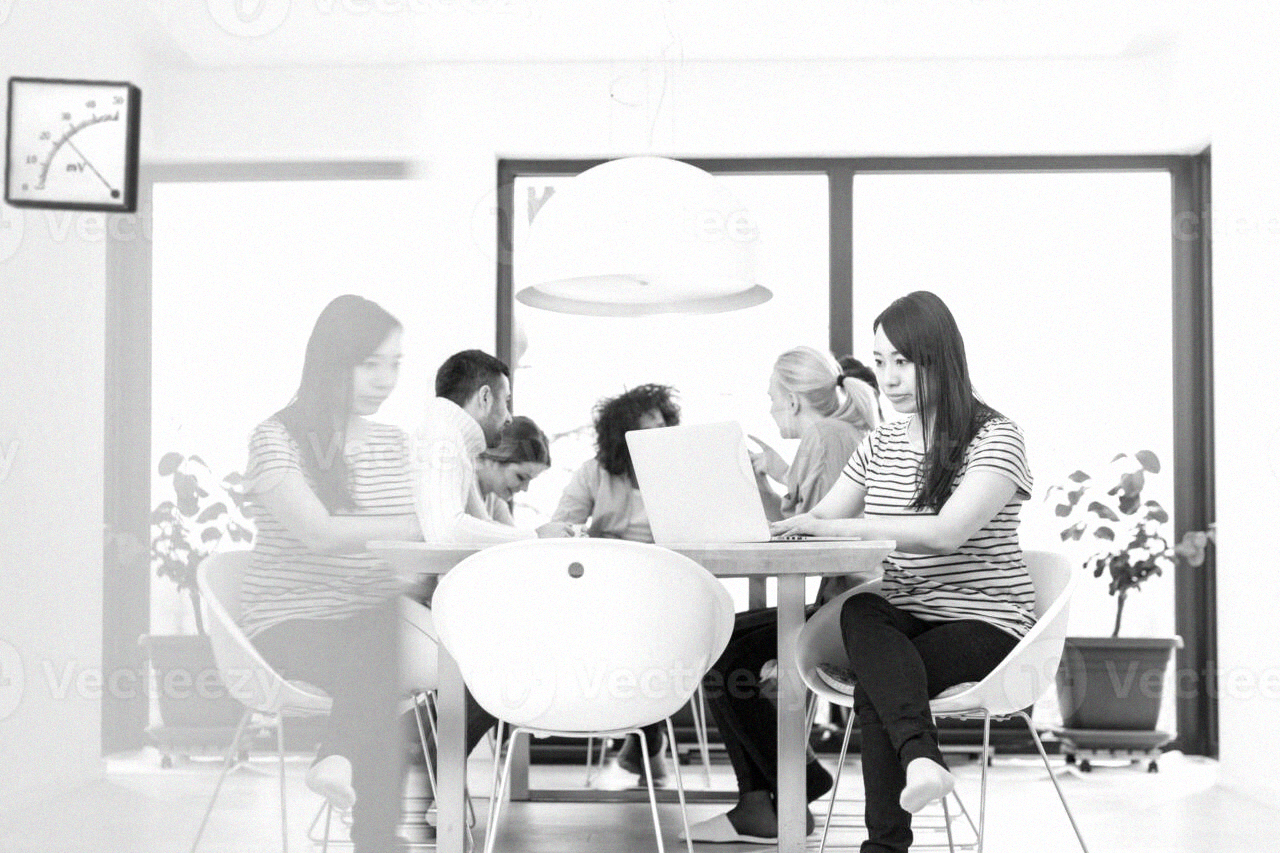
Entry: mV 25
